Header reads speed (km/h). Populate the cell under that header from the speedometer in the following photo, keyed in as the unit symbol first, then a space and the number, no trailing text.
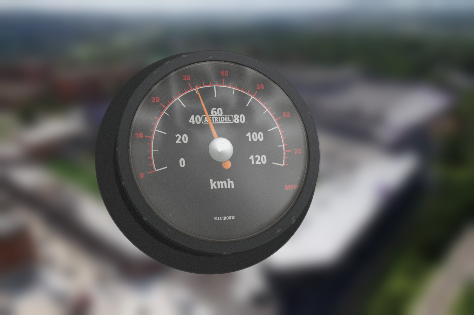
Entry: km/h 50
